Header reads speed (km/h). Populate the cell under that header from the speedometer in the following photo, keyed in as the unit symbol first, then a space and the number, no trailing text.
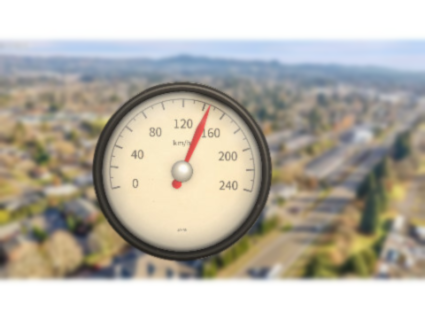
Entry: km/h 145
